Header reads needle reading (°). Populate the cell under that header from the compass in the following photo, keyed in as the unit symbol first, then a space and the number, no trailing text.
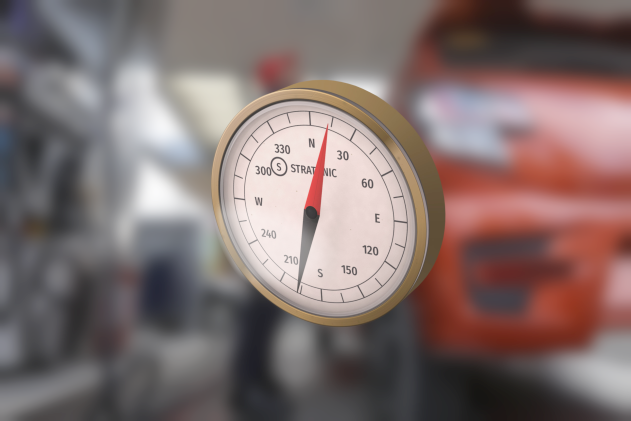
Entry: ° 15
